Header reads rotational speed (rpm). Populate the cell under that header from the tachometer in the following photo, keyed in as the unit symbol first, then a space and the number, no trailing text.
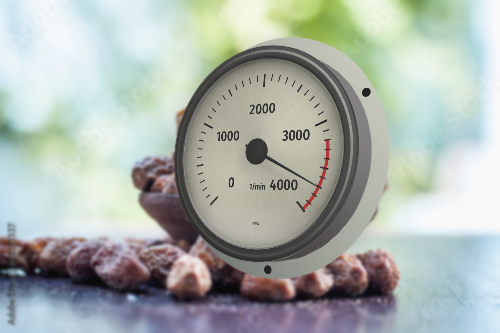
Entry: rpm 3700
